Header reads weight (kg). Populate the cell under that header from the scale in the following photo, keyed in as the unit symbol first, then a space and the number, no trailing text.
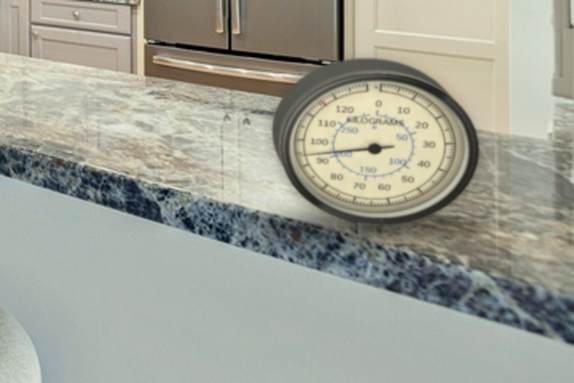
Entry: kg 95
